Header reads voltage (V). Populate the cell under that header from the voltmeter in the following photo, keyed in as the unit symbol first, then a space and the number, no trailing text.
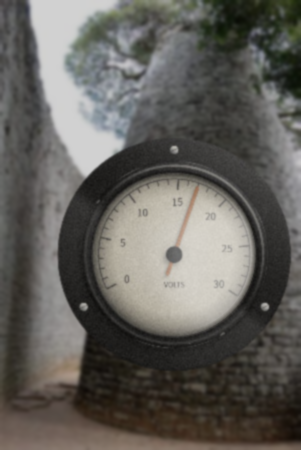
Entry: V 17
